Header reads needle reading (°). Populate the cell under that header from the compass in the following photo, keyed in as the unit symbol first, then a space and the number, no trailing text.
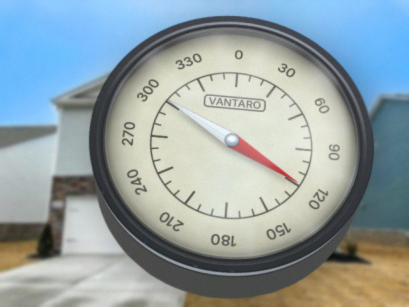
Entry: ° 120
